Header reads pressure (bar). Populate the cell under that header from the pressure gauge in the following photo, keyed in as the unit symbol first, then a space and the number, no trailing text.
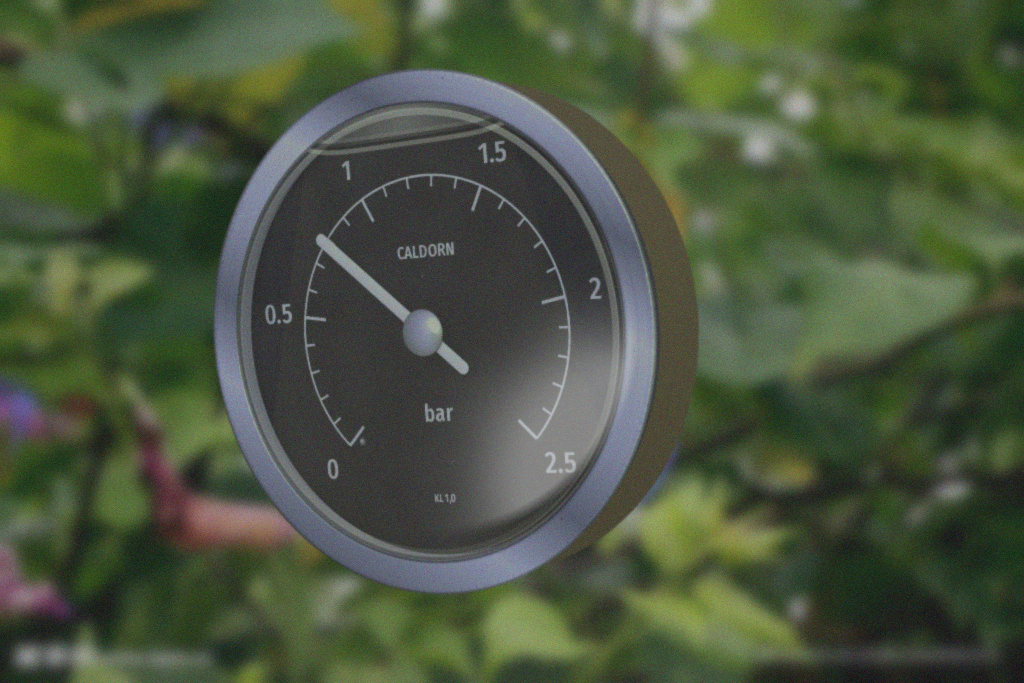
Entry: bar 0.8
